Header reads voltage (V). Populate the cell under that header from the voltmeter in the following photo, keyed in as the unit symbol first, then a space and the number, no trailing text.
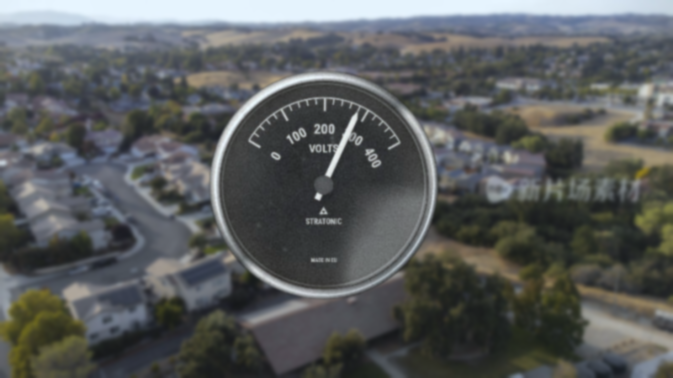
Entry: V 280
